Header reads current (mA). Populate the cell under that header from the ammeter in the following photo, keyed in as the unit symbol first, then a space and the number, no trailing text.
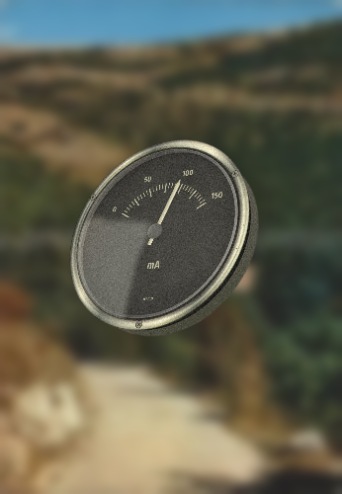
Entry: mA 100
